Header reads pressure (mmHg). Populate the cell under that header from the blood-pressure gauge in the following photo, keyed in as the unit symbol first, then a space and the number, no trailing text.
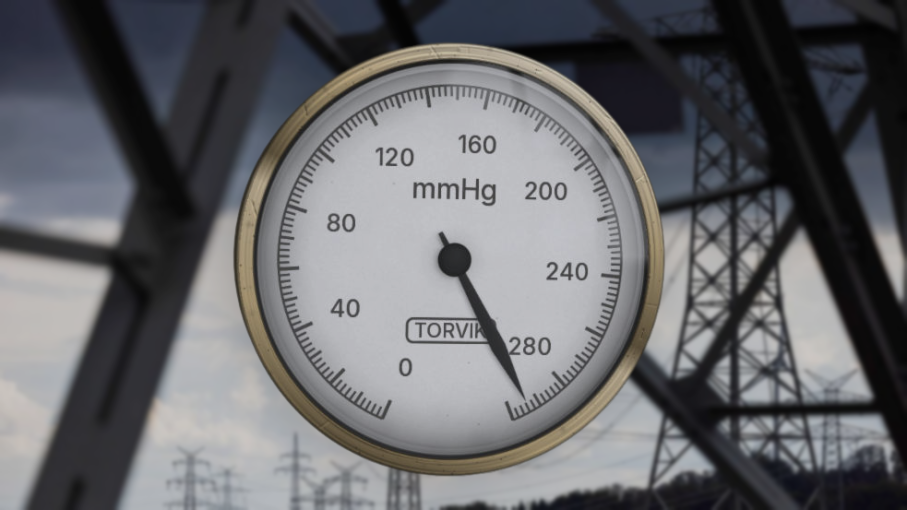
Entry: mmHg 294
